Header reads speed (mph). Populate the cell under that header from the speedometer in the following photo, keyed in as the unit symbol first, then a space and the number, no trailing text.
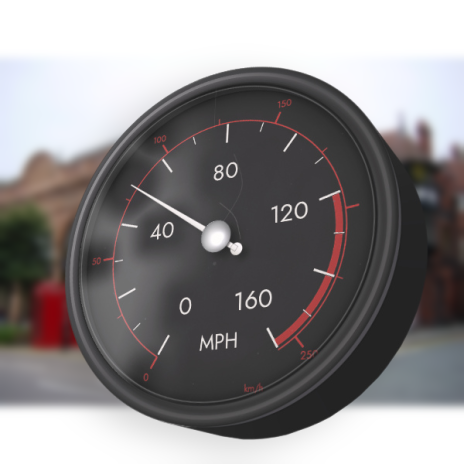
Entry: mph 50
